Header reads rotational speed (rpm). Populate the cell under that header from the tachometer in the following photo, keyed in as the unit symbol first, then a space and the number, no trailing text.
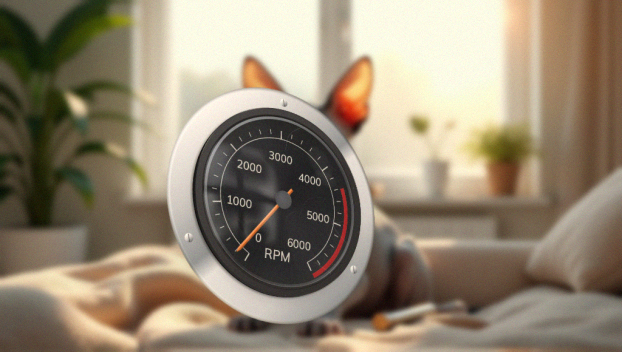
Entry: rpm 200
